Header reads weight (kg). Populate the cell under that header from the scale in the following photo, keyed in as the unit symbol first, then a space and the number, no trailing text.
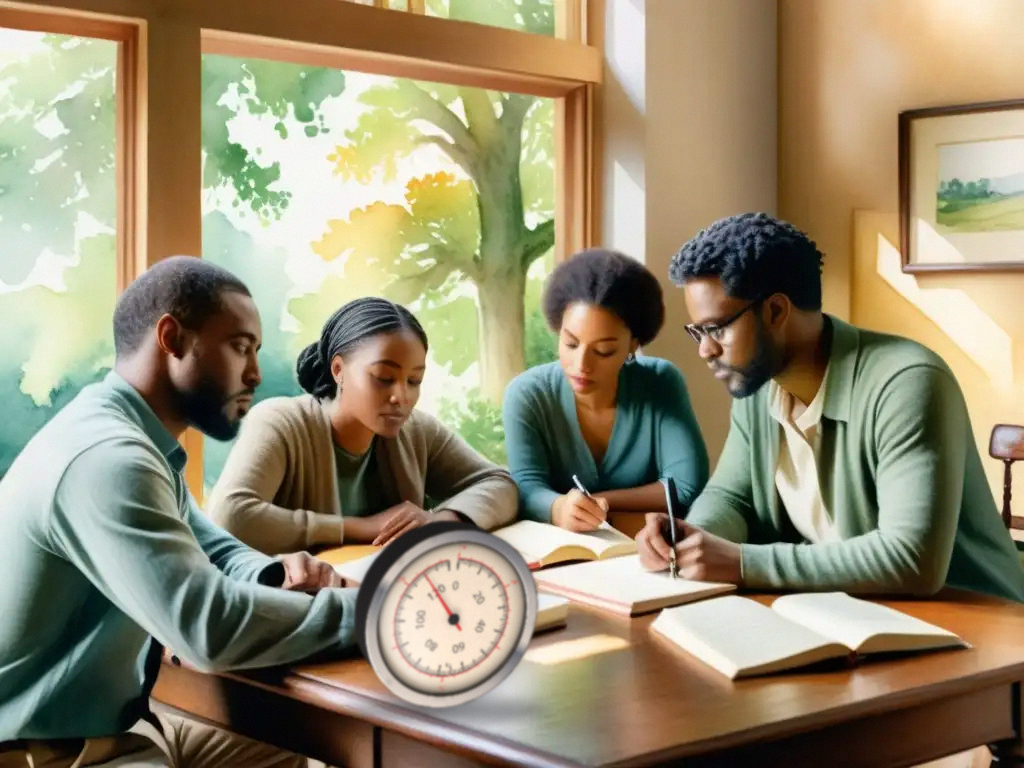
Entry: kg 120
